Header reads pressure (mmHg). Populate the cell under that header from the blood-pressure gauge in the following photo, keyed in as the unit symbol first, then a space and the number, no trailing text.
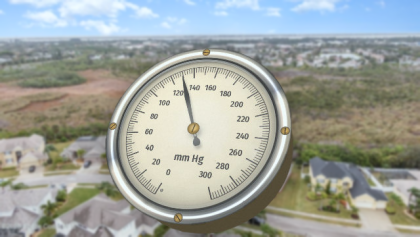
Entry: mmHg 130
